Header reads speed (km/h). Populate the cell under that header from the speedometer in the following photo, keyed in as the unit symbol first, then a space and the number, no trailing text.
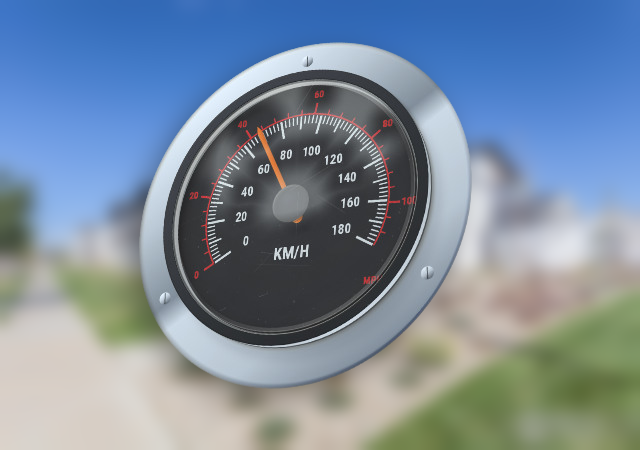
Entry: km/h 70
